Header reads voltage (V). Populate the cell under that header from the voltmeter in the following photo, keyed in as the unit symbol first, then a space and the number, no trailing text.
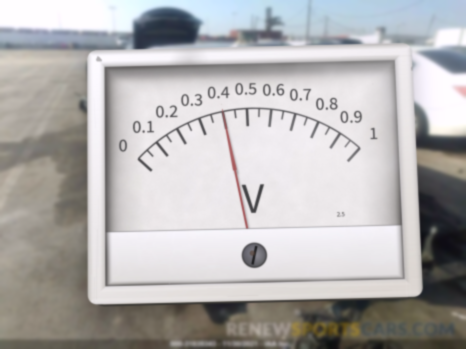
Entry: V 0.4
